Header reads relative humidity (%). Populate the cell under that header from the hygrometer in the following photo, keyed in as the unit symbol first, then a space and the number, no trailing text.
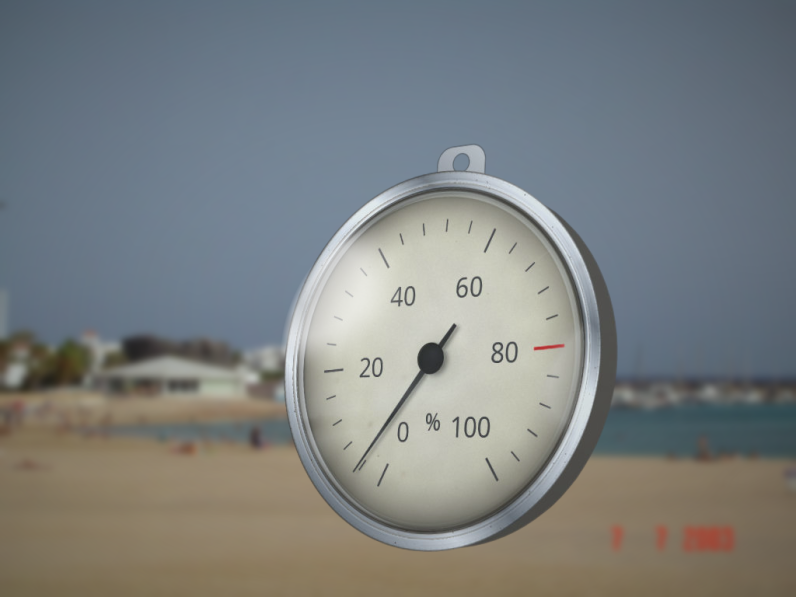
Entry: % 4
